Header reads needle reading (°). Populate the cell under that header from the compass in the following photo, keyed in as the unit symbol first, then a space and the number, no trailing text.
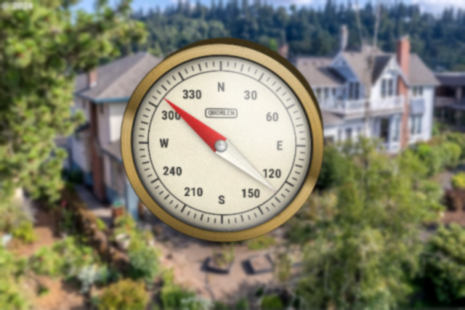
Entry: ° 310
